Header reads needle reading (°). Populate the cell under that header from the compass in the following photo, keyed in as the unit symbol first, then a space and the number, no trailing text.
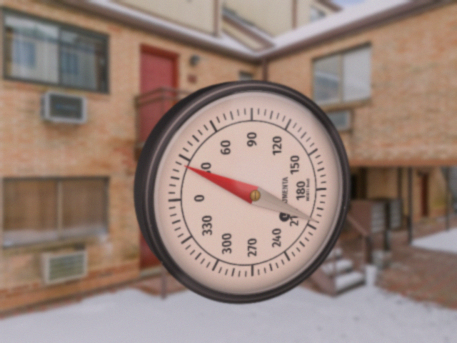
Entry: ° 25
